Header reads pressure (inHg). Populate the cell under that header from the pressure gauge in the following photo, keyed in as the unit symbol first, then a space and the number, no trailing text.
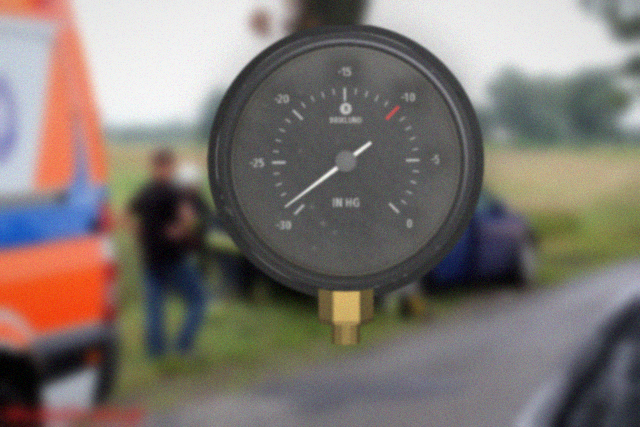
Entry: inHg -29
